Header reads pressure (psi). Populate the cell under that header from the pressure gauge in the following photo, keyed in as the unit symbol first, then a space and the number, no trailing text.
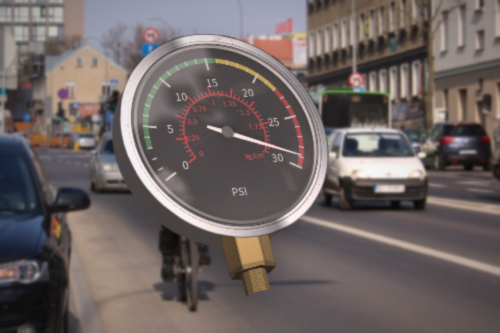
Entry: psi 29
